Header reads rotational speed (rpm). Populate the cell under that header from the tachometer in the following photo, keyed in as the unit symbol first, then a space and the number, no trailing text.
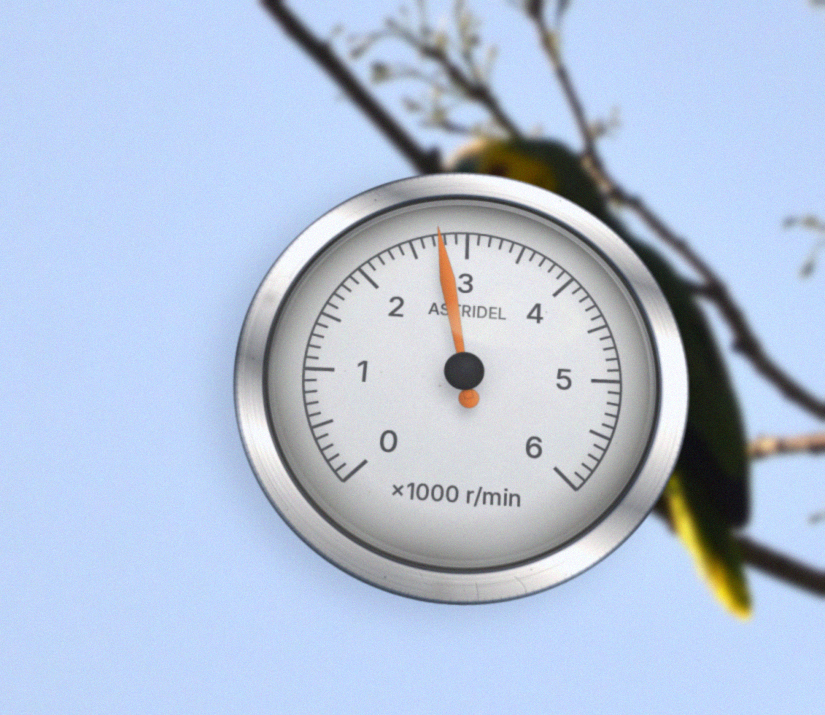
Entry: rpm 2750
